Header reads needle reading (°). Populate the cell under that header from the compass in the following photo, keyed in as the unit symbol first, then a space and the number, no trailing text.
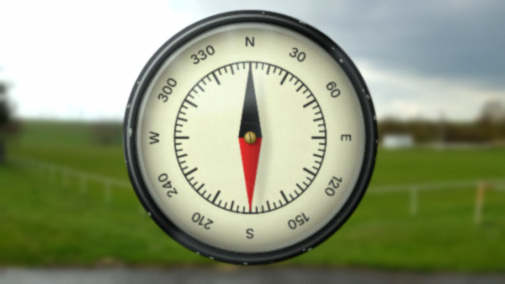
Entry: ° 180
